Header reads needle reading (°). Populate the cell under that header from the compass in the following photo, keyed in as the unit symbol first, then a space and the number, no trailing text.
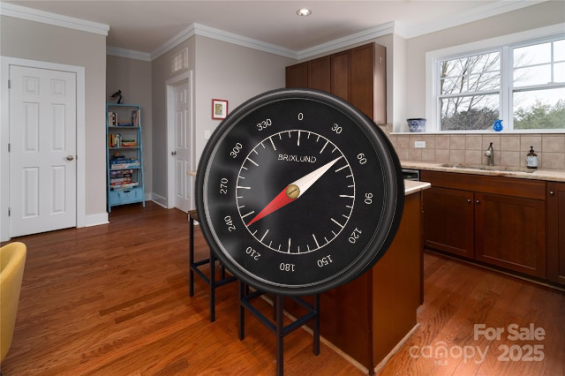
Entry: ° 230
